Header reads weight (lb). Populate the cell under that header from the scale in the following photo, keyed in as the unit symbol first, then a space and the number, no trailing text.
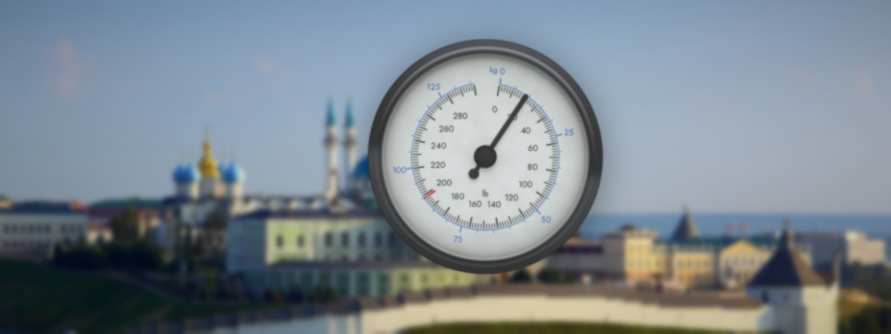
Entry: lb 20
